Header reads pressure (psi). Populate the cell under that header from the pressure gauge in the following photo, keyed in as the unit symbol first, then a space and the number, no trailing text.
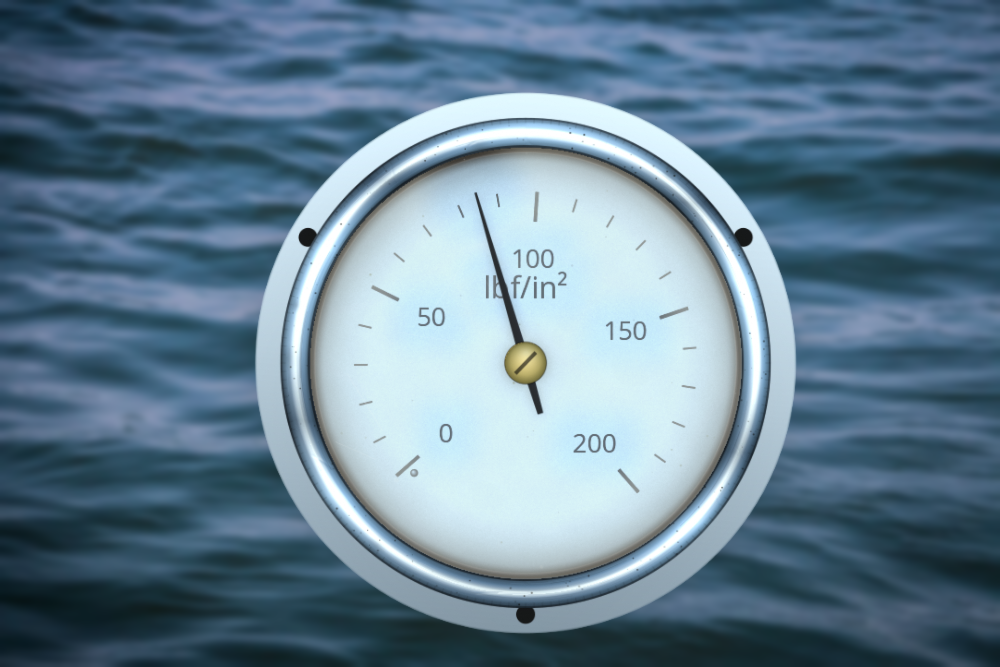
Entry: psi 85
